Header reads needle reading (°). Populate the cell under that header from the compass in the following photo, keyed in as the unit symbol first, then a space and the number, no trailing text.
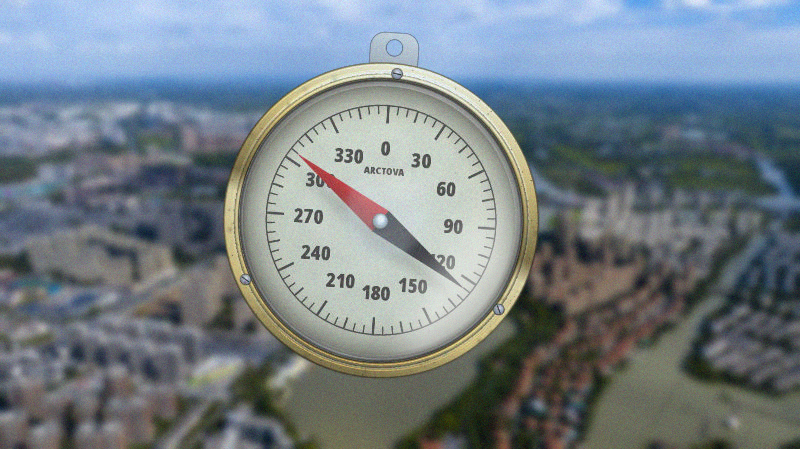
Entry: ° 305
